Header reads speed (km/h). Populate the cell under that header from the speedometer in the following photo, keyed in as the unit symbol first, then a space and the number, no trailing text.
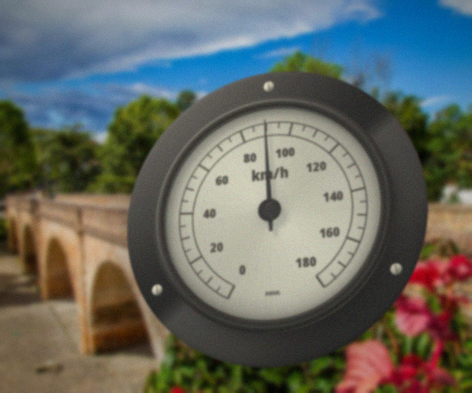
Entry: km/h 90
